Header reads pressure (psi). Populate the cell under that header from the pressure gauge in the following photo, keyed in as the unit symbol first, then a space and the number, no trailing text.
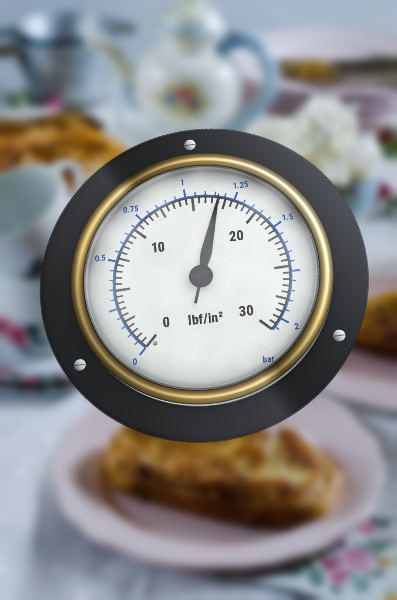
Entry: psi 17
